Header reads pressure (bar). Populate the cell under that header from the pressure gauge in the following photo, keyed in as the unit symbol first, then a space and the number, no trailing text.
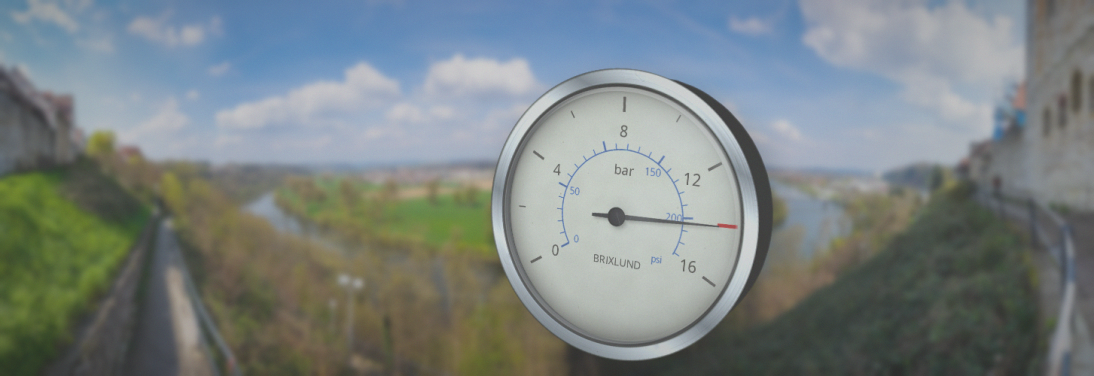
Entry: bar 14
